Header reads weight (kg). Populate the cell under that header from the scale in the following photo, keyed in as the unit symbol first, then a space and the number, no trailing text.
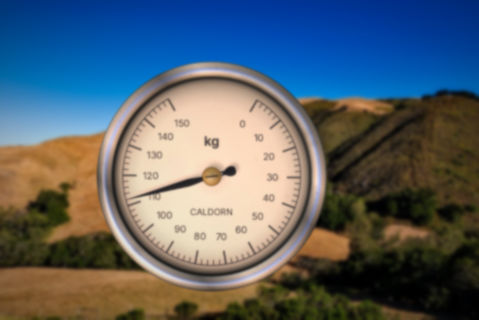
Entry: kg 112
